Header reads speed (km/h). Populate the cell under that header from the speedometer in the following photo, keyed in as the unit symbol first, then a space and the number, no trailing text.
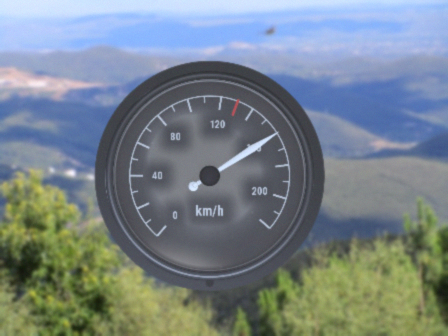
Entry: km/h 160
